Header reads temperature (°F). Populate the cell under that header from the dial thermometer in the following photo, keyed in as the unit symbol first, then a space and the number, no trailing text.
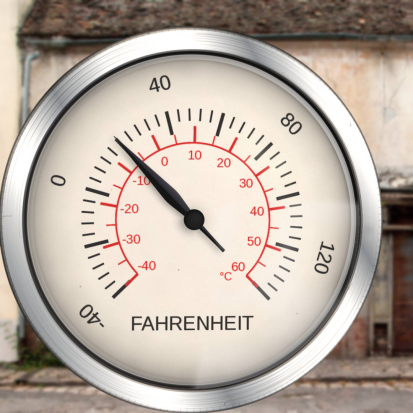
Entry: °F 20
